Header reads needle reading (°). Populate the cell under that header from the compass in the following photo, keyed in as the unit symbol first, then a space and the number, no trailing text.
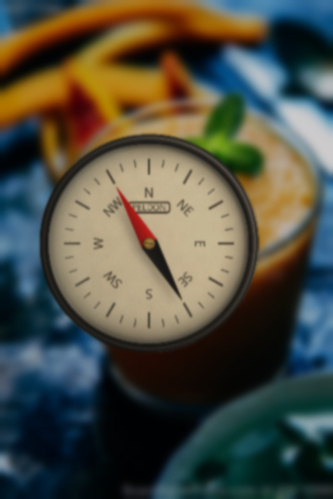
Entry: ° 330
